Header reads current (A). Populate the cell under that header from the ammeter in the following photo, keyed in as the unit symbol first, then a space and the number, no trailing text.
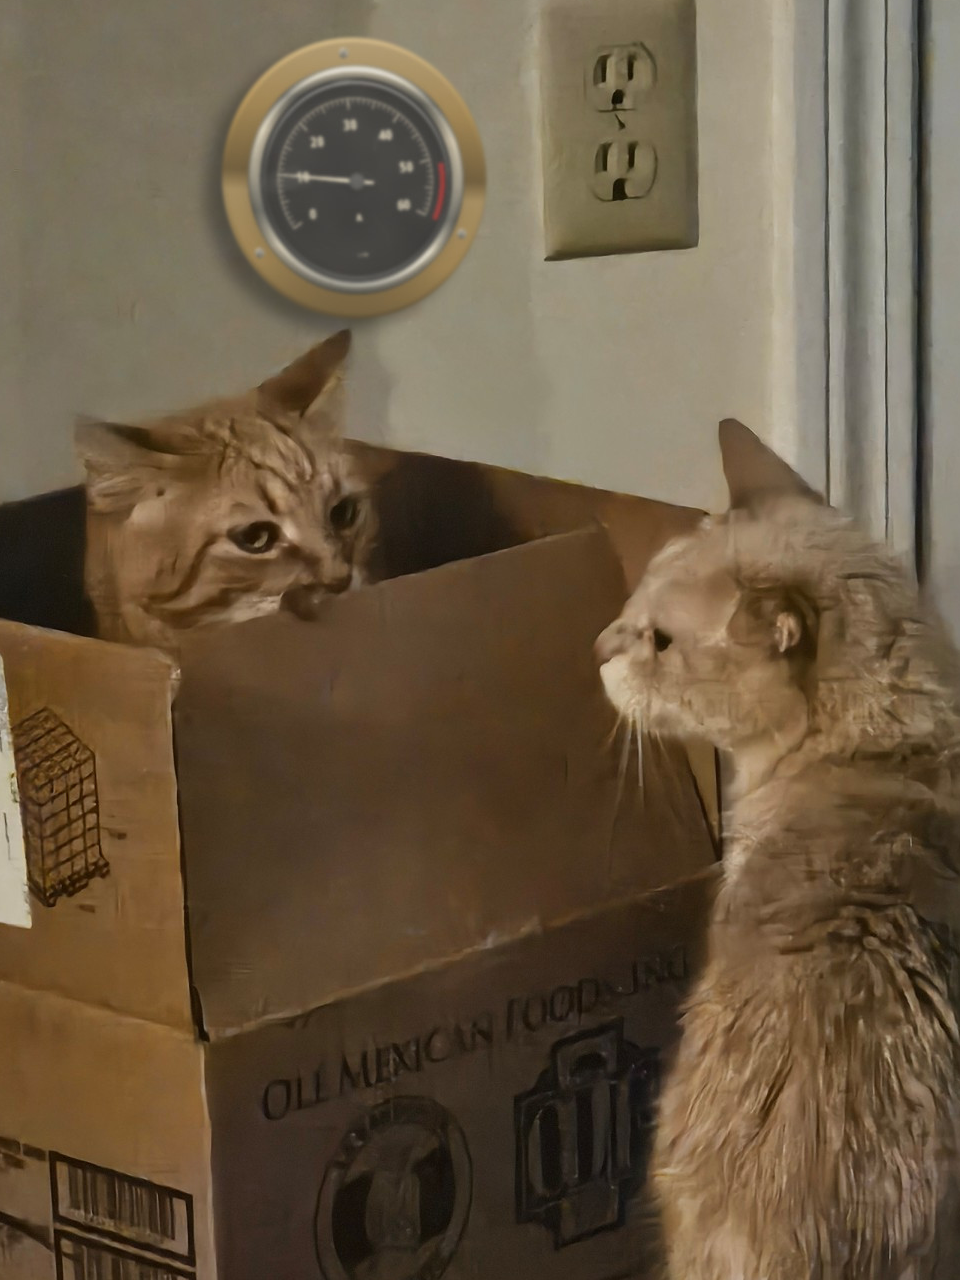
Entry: A 10
